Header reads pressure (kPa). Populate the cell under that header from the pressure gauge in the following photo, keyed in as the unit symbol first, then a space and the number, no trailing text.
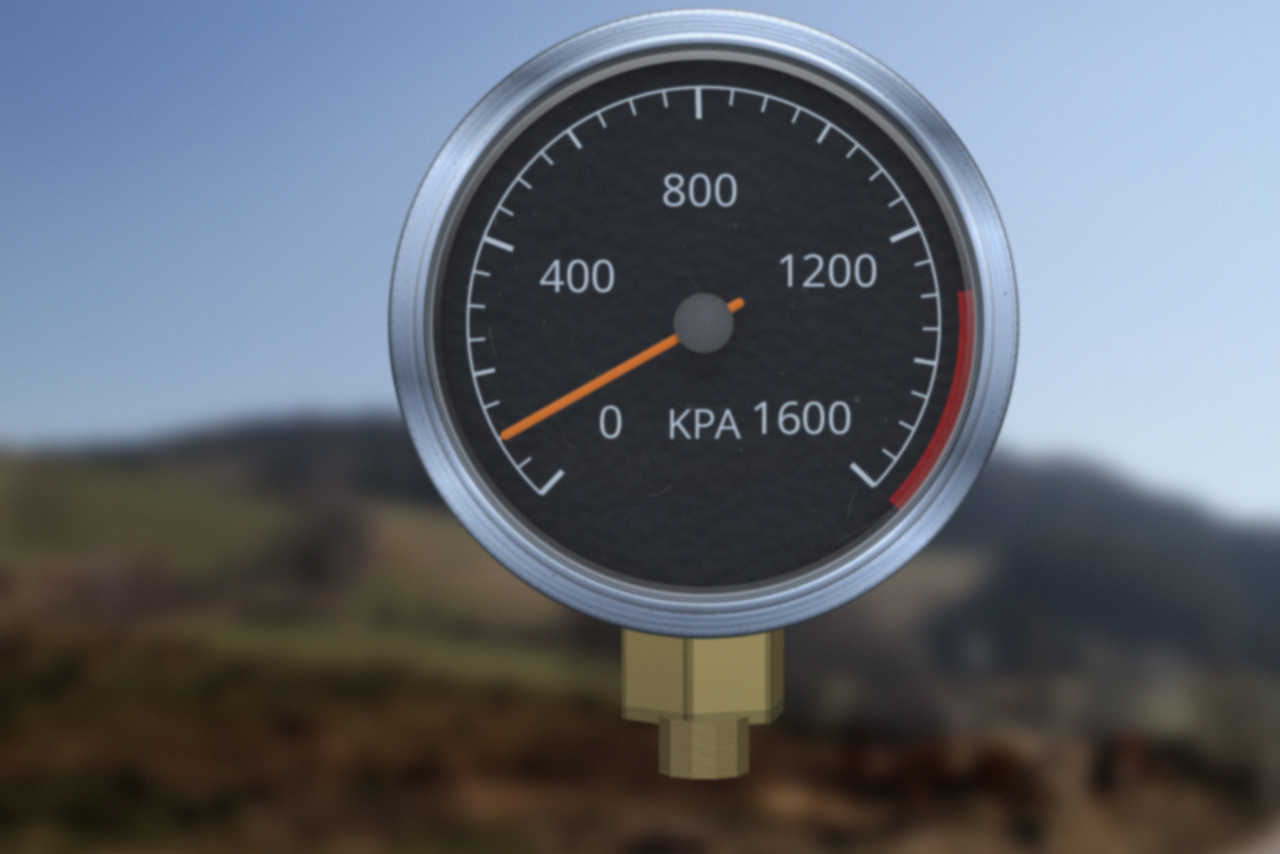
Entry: kPa 100
